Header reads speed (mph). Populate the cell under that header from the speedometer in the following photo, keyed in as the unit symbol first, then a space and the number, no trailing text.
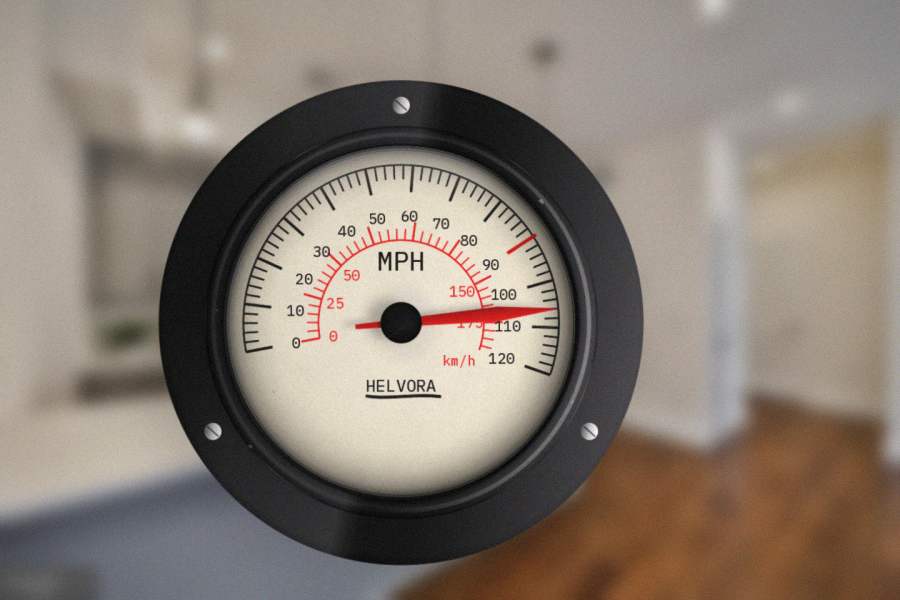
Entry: mph 106
